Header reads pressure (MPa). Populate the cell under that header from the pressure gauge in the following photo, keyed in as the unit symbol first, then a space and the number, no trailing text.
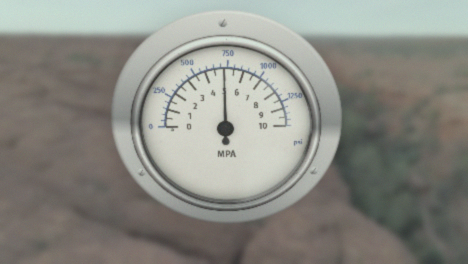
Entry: MPa 5
